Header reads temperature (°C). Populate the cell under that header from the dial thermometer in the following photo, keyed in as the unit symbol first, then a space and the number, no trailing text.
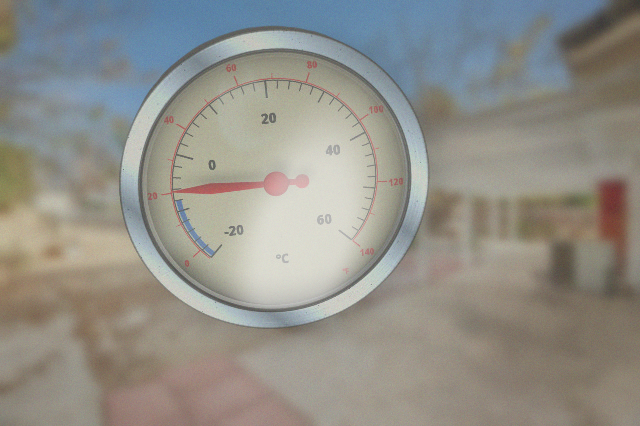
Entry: °C -6
